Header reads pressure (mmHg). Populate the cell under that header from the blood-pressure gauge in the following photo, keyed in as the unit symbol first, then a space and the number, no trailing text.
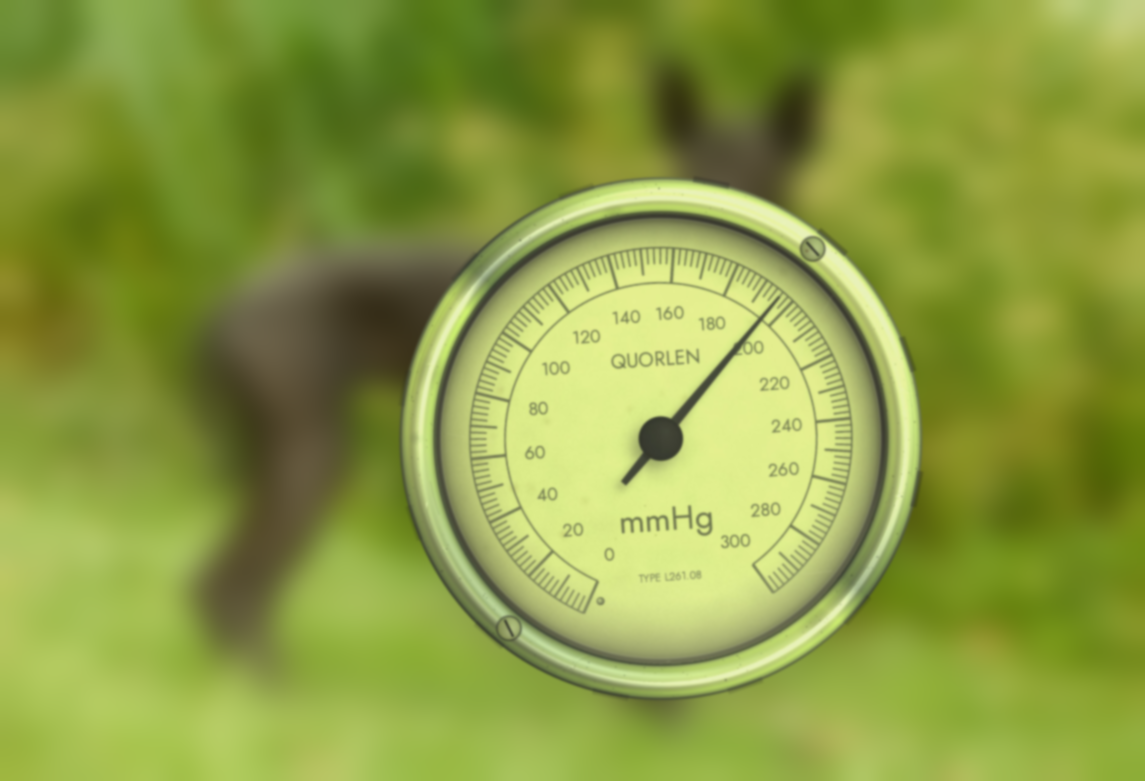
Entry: mmHg 196
